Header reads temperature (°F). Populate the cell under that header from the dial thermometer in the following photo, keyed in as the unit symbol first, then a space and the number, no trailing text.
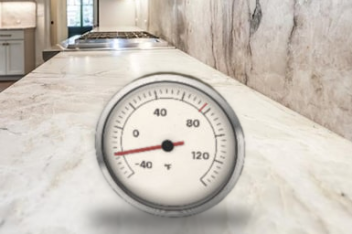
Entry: °F -20
